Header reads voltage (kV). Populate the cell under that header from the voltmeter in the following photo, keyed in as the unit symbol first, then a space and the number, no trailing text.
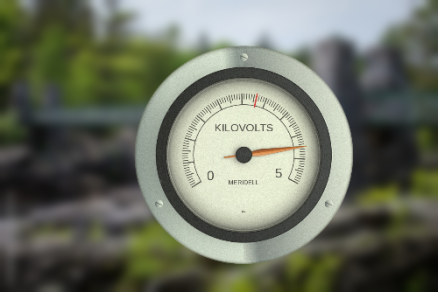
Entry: kV 4.25
